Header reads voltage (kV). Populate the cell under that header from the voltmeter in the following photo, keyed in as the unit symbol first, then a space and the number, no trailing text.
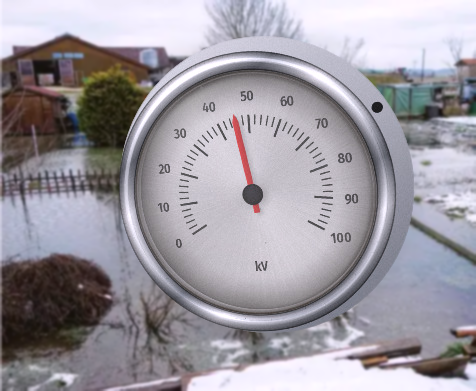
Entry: kV 46
